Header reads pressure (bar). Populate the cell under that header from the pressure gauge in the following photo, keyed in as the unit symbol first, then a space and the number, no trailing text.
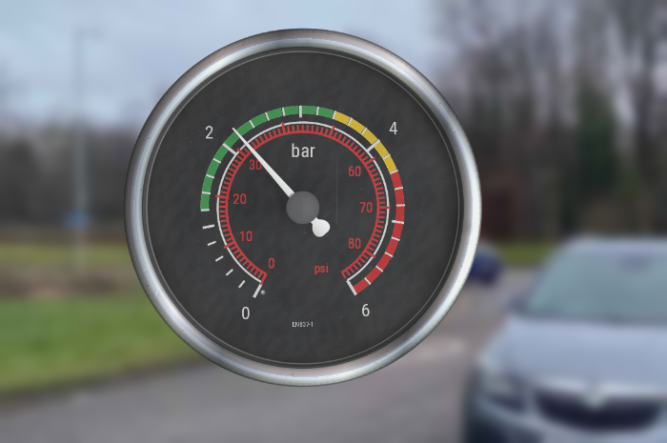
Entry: bar 2.2
